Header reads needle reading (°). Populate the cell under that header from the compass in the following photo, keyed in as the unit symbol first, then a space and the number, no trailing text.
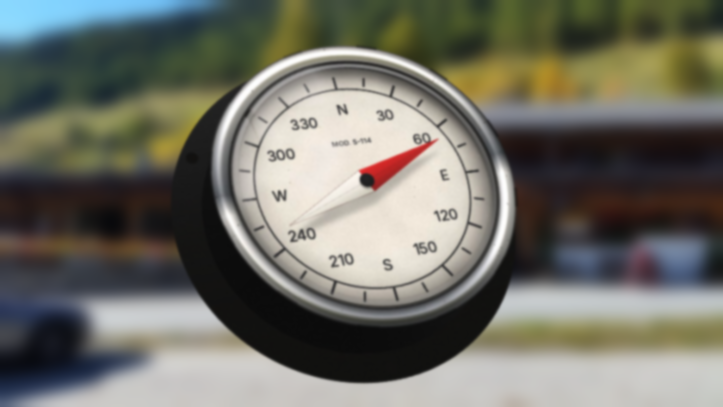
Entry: ° 67.5
